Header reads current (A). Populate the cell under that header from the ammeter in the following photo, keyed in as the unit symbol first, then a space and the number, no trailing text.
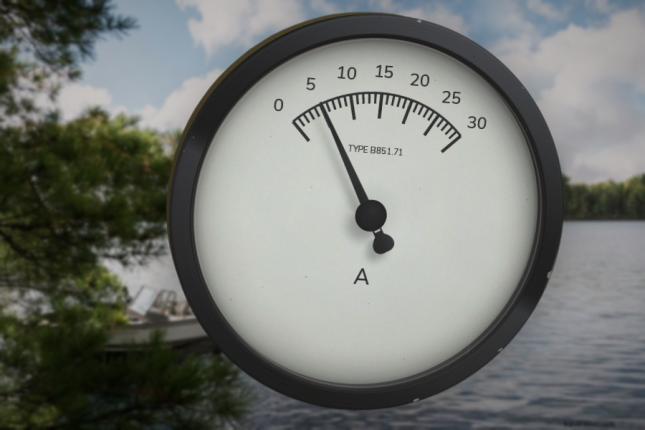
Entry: A 5
